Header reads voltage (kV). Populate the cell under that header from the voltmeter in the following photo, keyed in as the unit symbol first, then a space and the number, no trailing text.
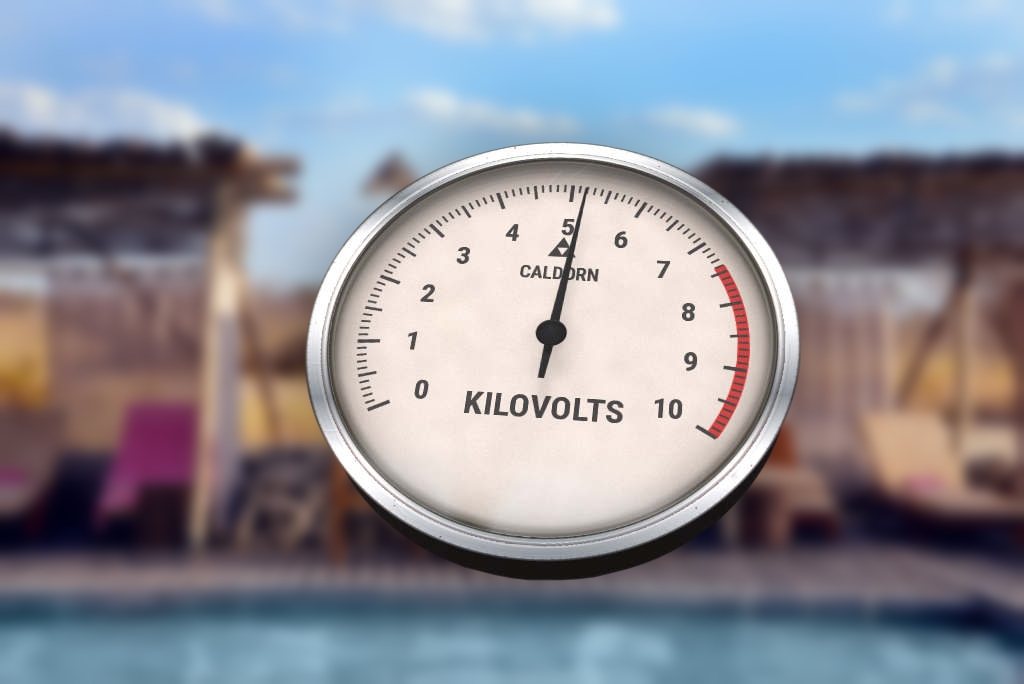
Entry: kV 5.2
